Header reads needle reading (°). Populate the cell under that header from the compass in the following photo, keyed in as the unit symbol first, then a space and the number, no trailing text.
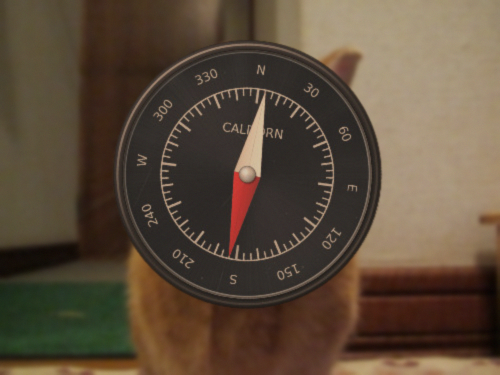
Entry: ° 185
